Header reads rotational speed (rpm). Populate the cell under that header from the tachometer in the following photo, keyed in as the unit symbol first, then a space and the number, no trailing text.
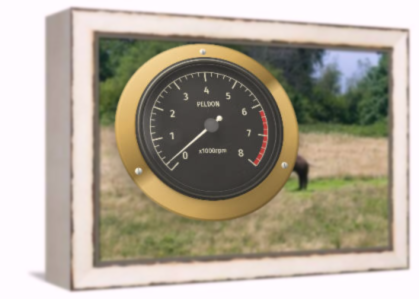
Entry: rpm 200
